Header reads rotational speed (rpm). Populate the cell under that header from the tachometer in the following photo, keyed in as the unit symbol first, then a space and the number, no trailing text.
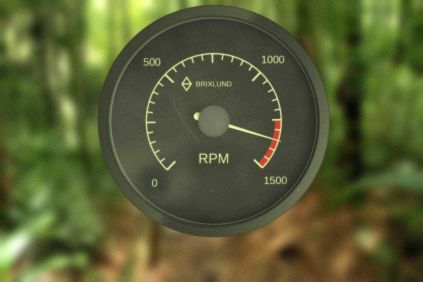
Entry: rpm 1350
